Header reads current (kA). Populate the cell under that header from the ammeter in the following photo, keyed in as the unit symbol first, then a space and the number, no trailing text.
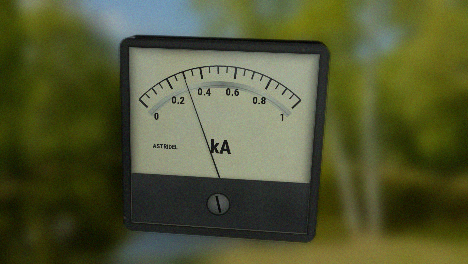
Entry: kA 0.3
